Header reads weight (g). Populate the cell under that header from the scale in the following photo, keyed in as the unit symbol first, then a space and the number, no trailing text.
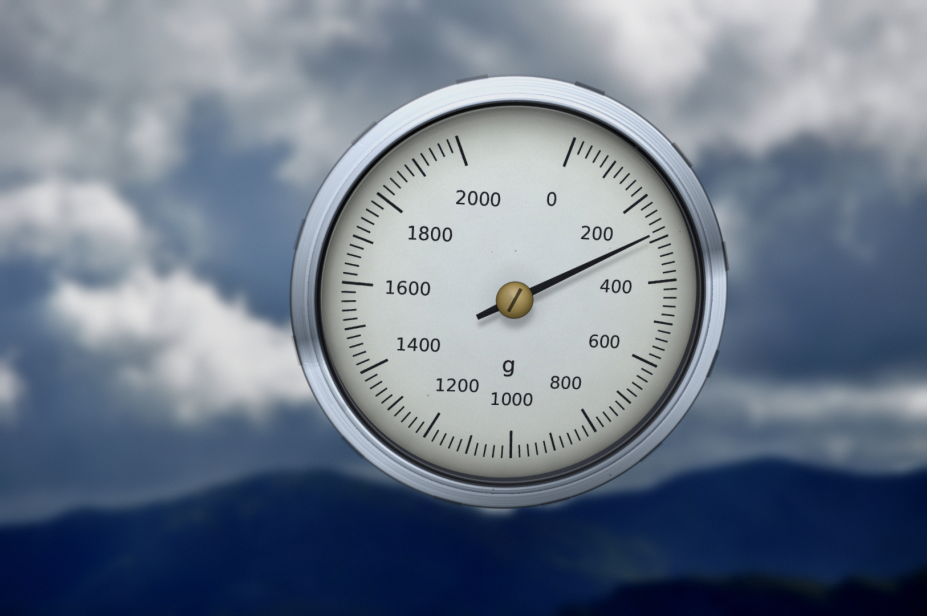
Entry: g 280
